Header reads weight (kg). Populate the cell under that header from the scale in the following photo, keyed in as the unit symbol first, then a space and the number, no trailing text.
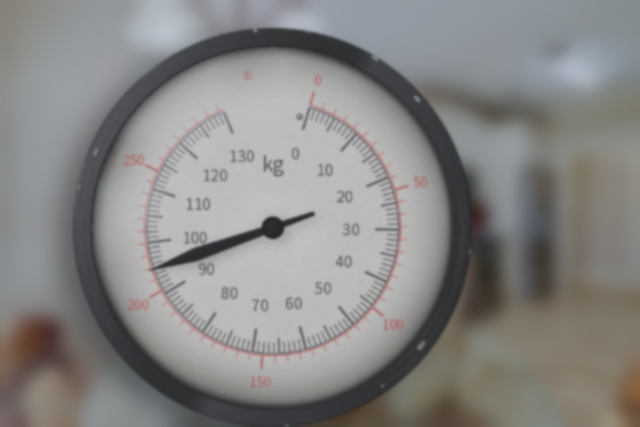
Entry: kg 95
